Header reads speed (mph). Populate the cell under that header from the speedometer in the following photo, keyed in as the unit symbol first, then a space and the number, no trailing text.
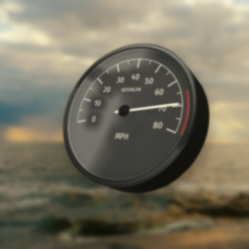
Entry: mph 70
